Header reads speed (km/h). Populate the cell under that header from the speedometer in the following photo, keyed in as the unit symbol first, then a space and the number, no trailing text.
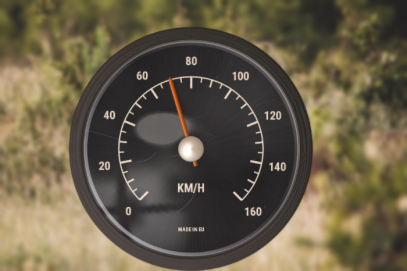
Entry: km/h 70
